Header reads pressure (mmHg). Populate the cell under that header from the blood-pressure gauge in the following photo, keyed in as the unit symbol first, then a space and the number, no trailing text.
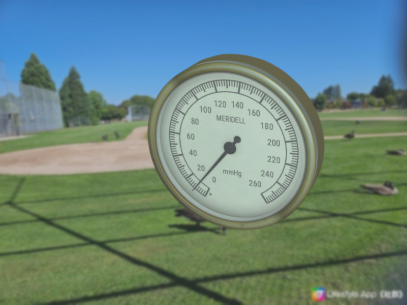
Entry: mmHg 10
